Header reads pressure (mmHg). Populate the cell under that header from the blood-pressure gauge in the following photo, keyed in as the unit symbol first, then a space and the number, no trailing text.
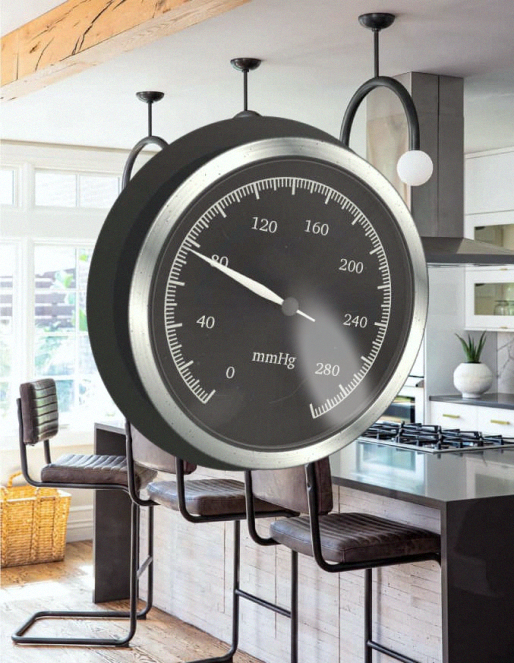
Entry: mmHg 76
